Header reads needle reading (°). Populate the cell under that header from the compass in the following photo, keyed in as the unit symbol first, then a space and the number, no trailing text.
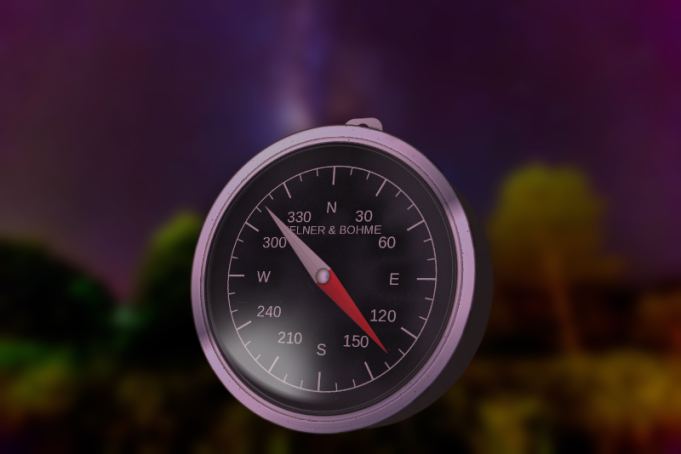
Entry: ° 135
